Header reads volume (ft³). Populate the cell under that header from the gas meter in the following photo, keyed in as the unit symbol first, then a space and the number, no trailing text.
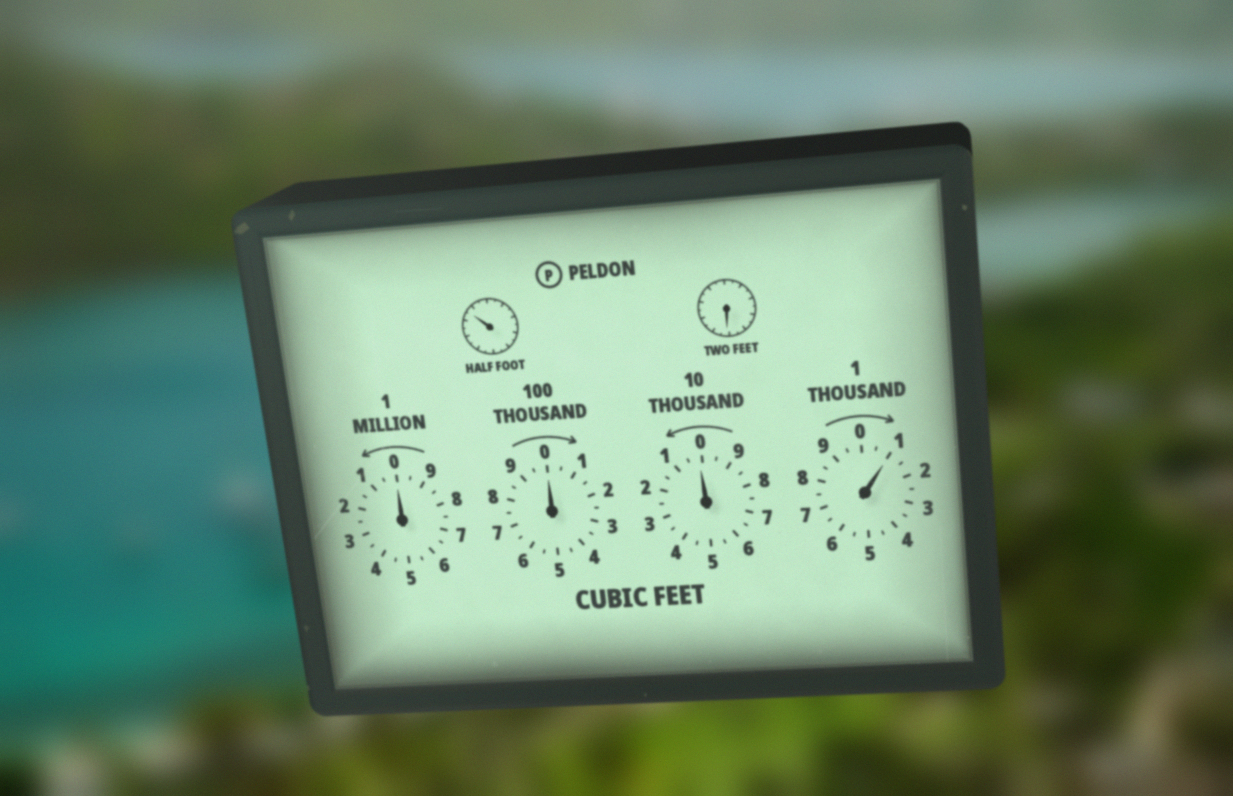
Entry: ft³ 100
